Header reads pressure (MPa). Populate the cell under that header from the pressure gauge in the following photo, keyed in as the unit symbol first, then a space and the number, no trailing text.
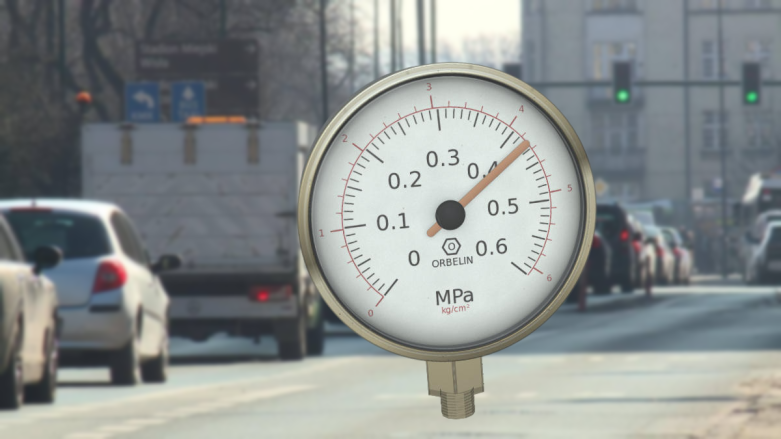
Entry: MPa 0.42
